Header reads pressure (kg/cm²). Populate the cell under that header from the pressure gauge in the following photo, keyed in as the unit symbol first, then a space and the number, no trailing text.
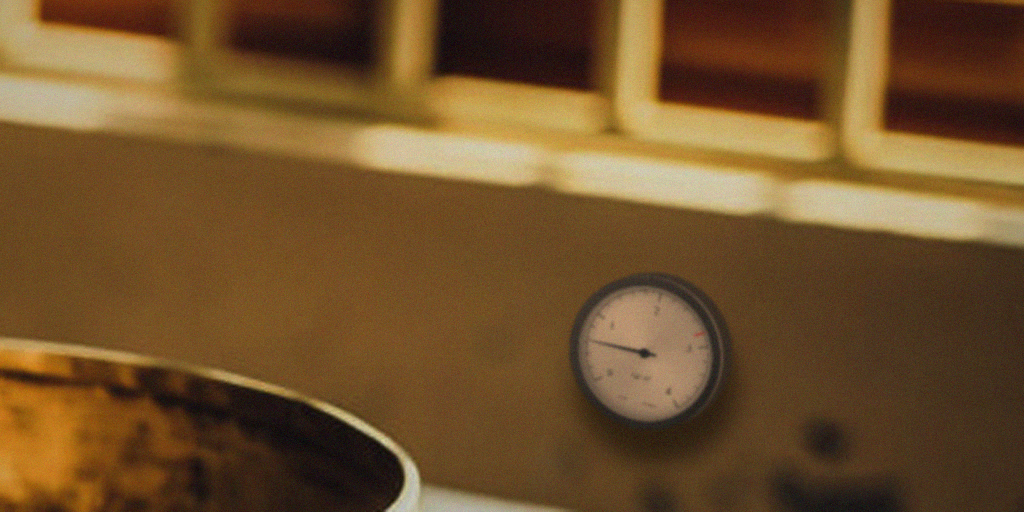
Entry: kg/cm² 0.6
